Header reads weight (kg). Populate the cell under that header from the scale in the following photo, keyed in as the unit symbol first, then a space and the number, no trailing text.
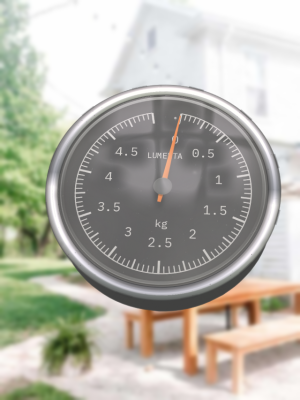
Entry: kg 0
